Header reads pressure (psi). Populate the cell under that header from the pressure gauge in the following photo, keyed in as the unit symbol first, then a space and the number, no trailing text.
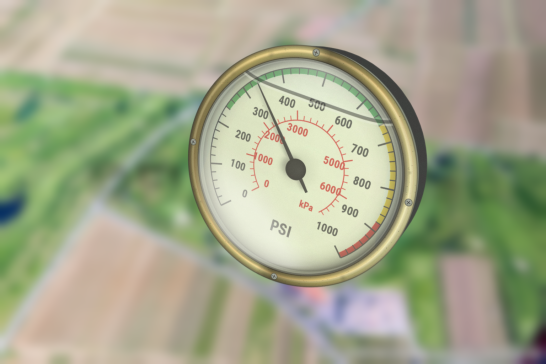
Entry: psi 340
